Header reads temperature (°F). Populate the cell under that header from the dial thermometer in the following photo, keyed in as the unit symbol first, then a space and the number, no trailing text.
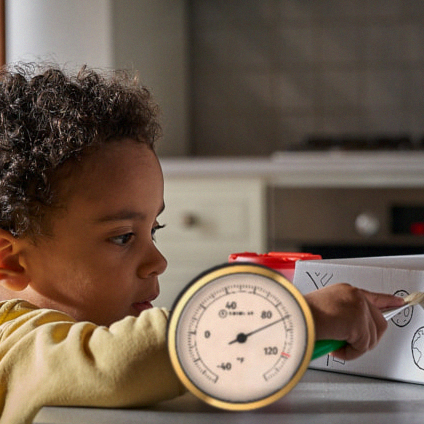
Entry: °F 90
